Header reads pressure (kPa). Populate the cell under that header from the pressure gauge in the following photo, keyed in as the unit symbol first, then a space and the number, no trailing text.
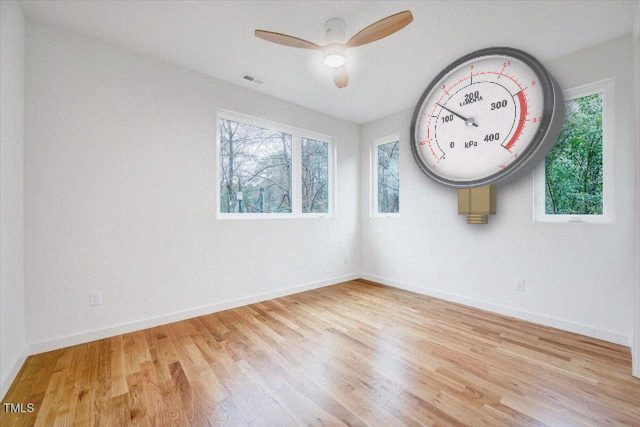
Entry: kPa 125
